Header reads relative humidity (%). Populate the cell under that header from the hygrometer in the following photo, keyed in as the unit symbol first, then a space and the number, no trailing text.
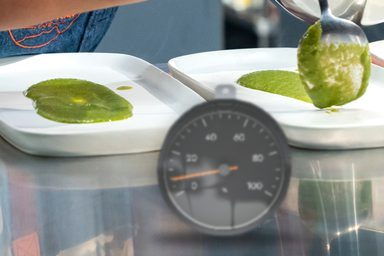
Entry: % 8
